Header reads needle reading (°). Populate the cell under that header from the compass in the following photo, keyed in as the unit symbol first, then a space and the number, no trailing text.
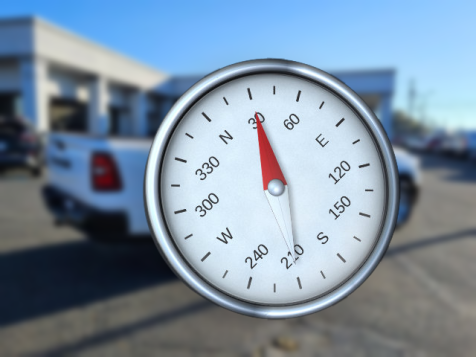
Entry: ° 30
